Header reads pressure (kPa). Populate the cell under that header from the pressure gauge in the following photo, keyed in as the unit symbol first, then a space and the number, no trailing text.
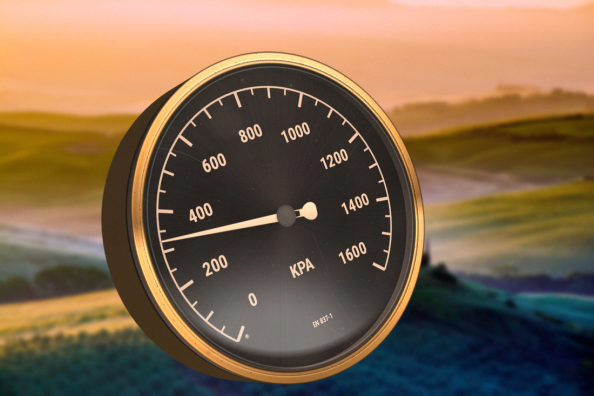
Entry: kPa 325
